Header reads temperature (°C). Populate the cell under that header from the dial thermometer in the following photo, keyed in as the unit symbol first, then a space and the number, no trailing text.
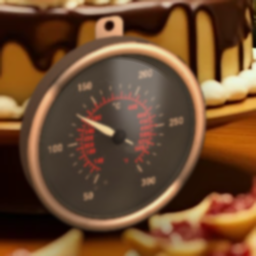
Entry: °C 130
